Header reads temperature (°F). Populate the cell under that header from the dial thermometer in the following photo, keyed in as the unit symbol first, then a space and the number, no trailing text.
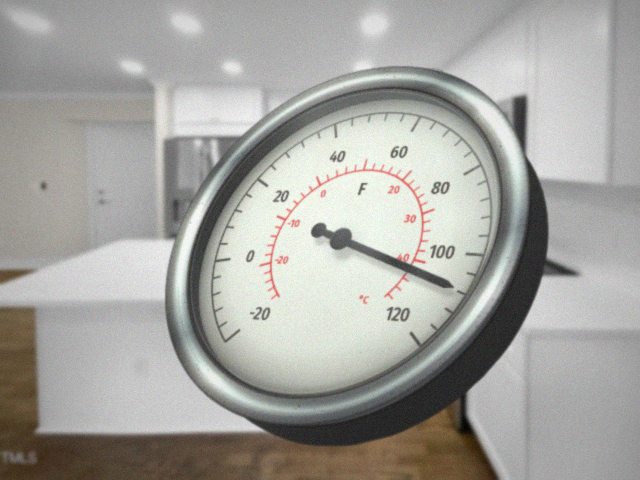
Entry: °F 108
